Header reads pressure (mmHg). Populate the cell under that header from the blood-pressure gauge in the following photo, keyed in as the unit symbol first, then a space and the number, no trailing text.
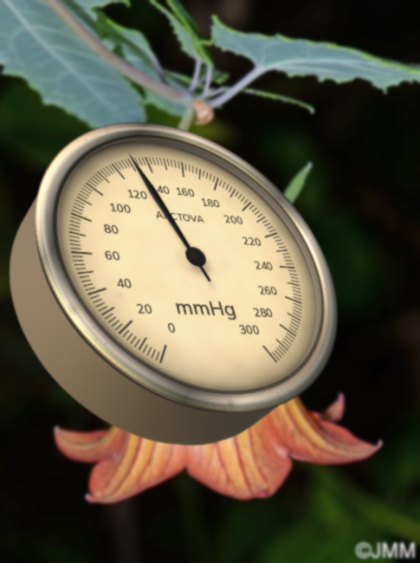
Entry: mmHg 130
